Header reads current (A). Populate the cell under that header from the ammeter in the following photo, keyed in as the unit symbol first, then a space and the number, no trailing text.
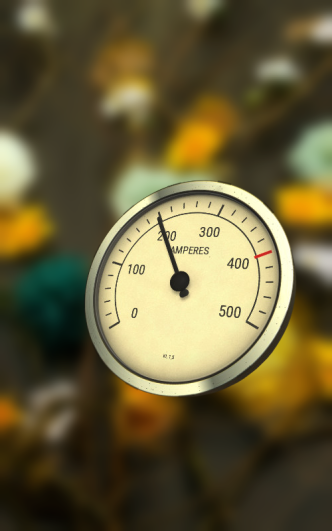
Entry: A 200
